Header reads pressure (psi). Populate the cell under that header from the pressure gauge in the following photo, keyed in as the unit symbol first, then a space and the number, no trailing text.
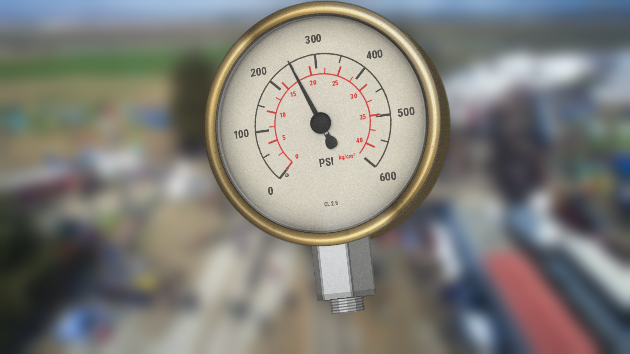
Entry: psi 250
